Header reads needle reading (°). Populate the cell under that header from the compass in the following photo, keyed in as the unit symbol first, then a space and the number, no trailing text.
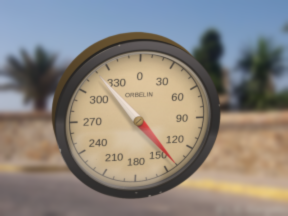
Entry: ° 140
